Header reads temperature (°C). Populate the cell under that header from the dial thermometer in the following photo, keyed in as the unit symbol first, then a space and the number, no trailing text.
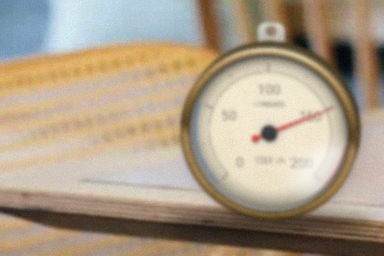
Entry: °C 150
